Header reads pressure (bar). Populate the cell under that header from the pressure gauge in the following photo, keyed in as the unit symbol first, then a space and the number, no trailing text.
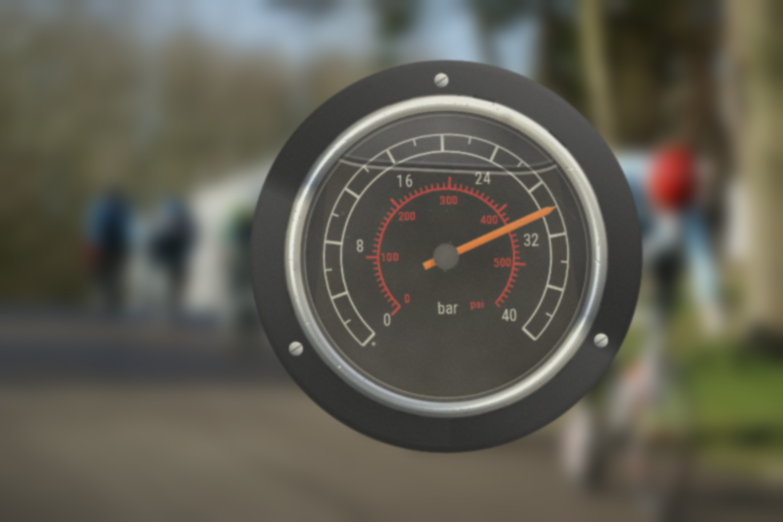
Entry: bar 30
